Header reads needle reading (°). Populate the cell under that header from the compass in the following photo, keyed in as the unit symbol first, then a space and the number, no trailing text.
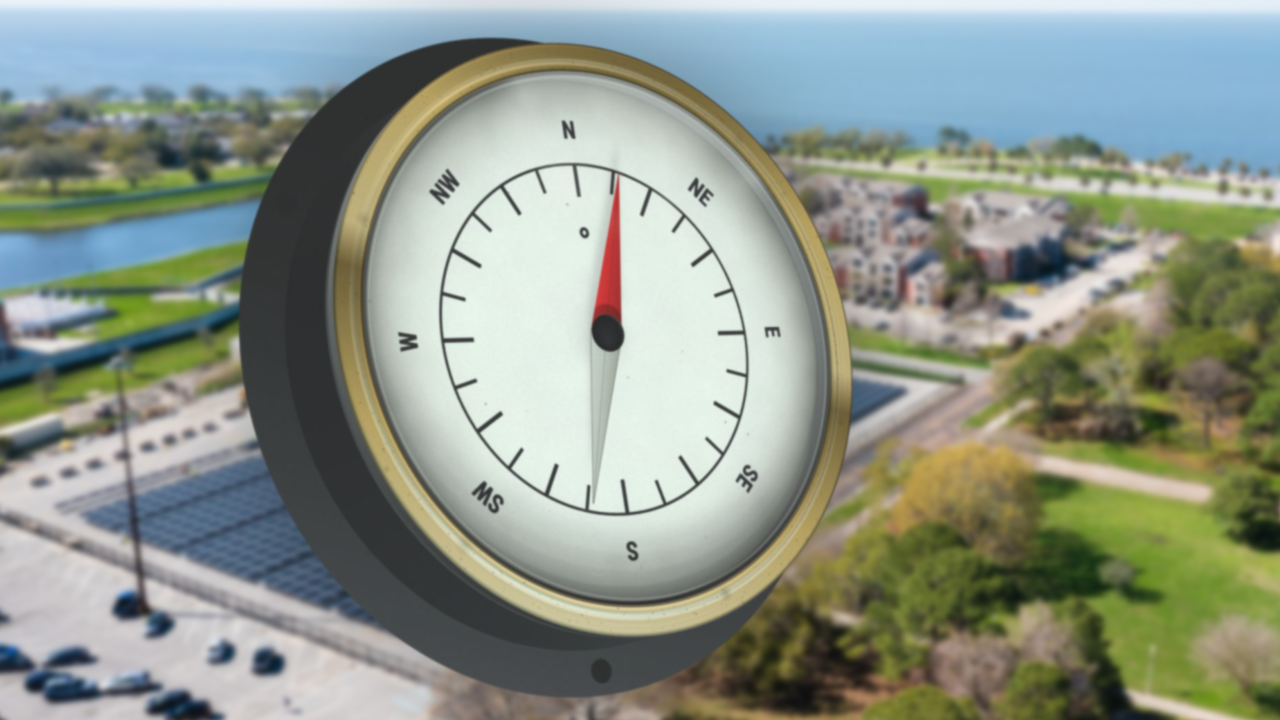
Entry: ° 15
